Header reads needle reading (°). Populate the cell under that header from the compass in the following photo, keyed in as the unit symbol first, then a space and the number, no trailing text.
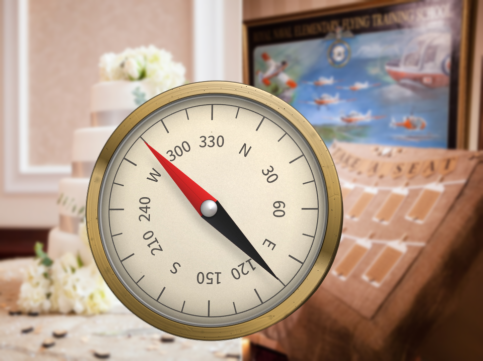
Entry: ° 285
